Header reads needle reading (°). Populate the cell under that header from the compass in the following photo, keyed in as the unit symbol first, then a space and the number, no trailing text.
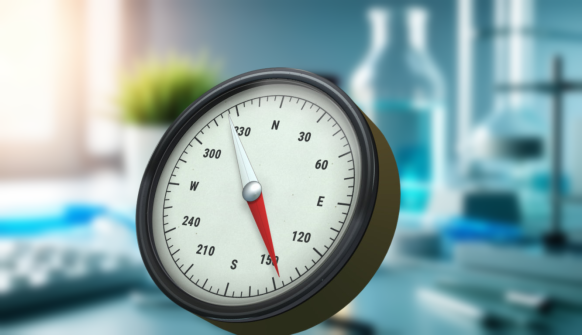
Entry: ° 145
